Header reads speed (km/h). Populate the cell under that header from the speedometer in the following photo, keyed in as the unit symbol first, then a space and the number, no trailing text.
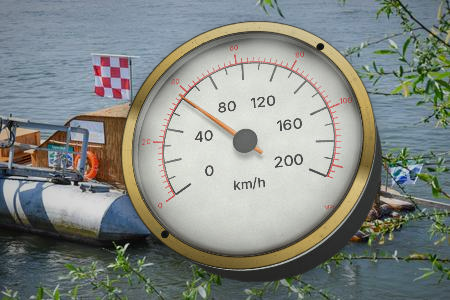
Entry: km/h 60
